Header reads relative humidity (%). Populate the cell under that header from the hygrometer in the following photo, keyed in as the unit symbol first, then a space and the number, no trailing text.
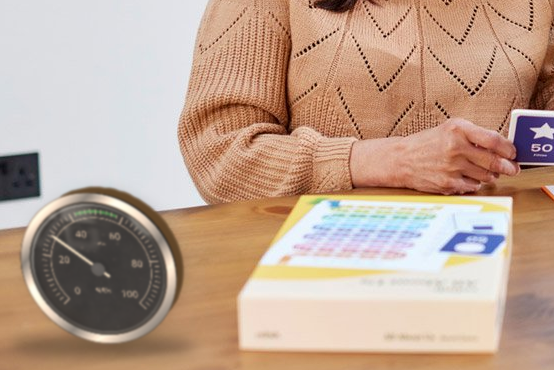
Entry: % 30
